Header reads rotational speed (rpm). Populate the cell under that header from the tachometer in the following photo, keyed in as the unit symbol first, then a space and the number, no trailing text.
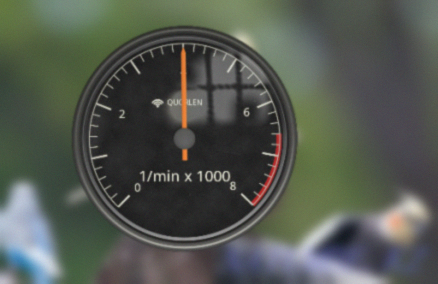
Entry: rpm 4000
